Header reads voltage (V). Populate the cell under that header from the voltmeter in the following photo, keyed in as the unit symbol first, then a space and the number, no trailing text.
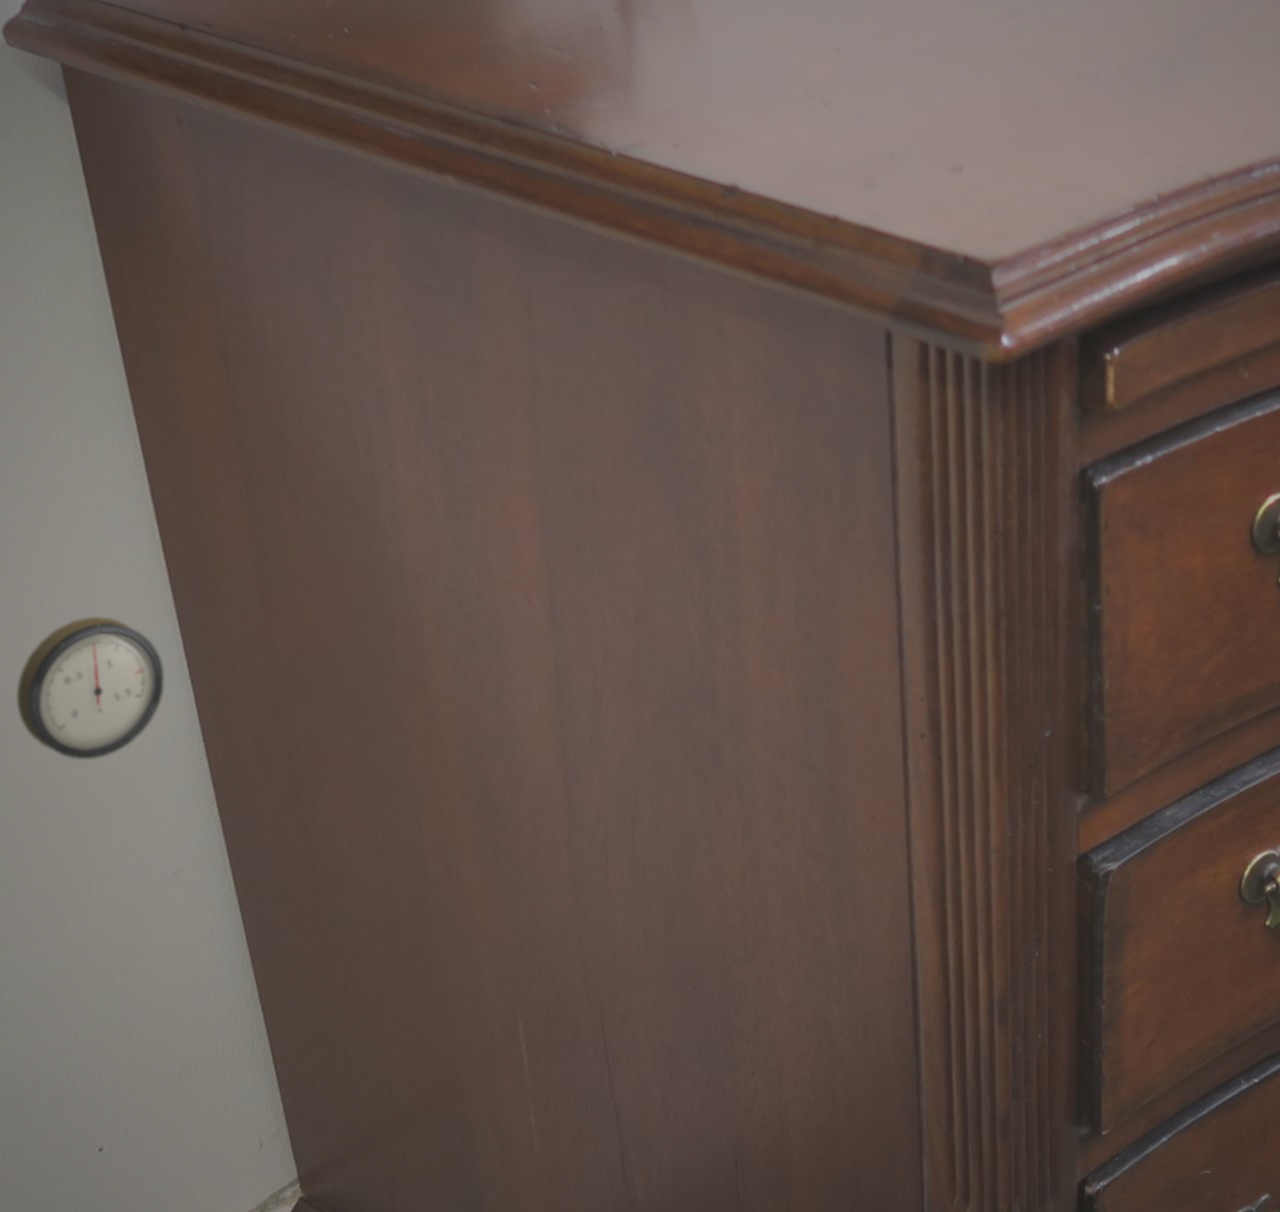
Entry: V 0.8
